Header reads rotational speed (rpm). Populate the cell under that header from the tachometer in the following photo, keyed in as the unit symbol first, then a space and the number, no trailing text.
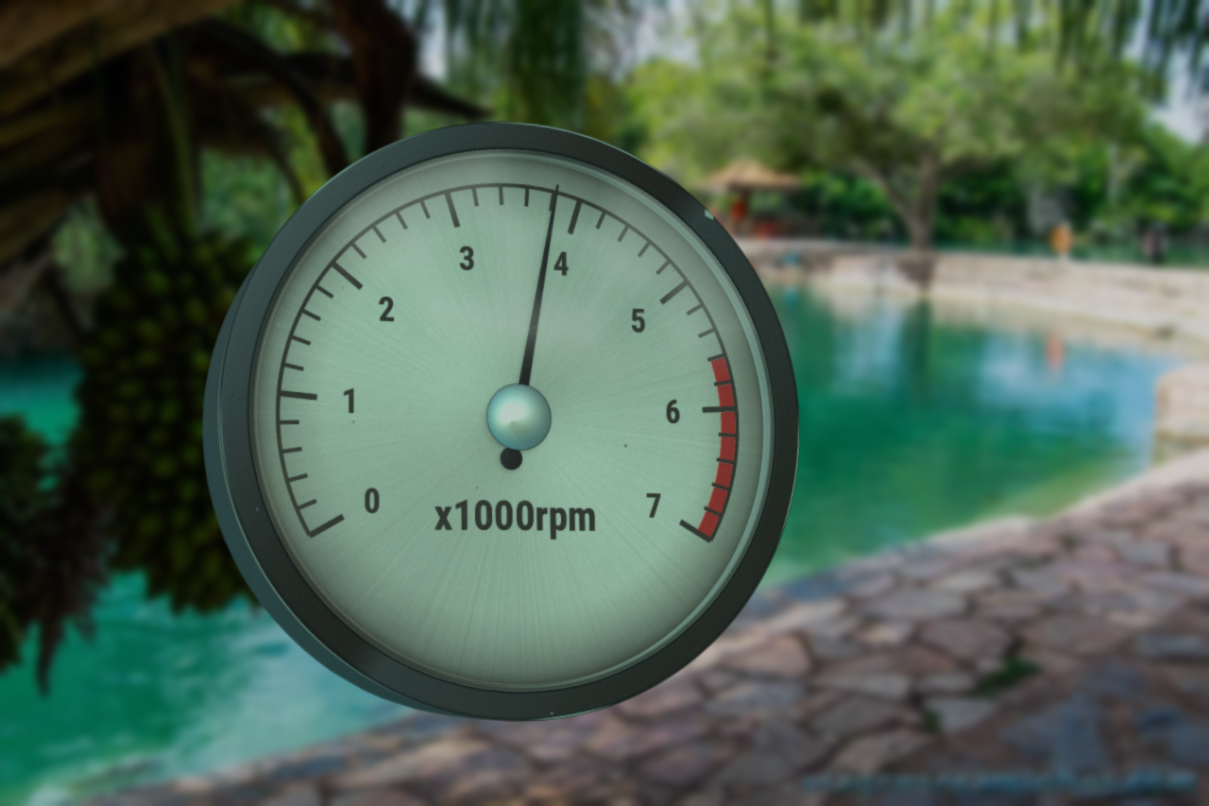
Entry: rpm 3800
